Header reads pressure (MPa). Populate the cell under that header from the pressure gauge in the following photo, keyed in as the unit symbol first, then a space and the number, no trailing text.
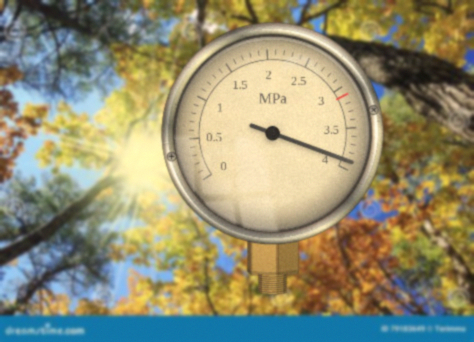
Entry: MPa 3.9
